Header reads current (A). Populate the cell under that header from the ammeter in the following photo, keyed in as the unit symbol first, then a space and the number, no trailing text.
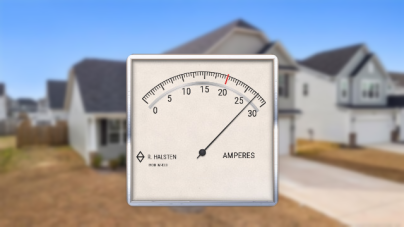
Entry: A 27.5
